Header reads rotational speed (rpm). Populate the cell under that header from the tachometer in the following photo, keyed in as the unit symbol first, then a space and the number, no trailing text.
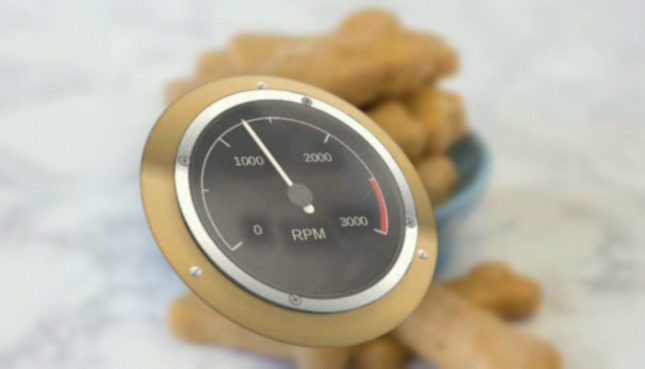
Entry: rpm 1250
